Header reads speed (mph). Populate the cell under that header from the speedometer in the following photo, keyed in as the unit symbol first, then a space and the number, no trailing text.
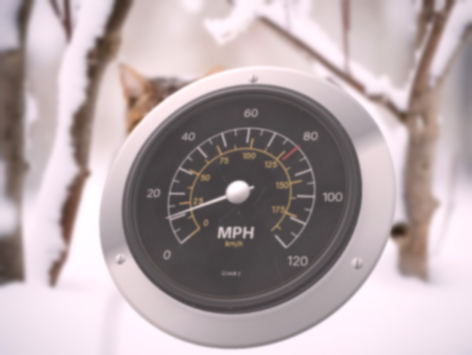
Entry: mph 10
